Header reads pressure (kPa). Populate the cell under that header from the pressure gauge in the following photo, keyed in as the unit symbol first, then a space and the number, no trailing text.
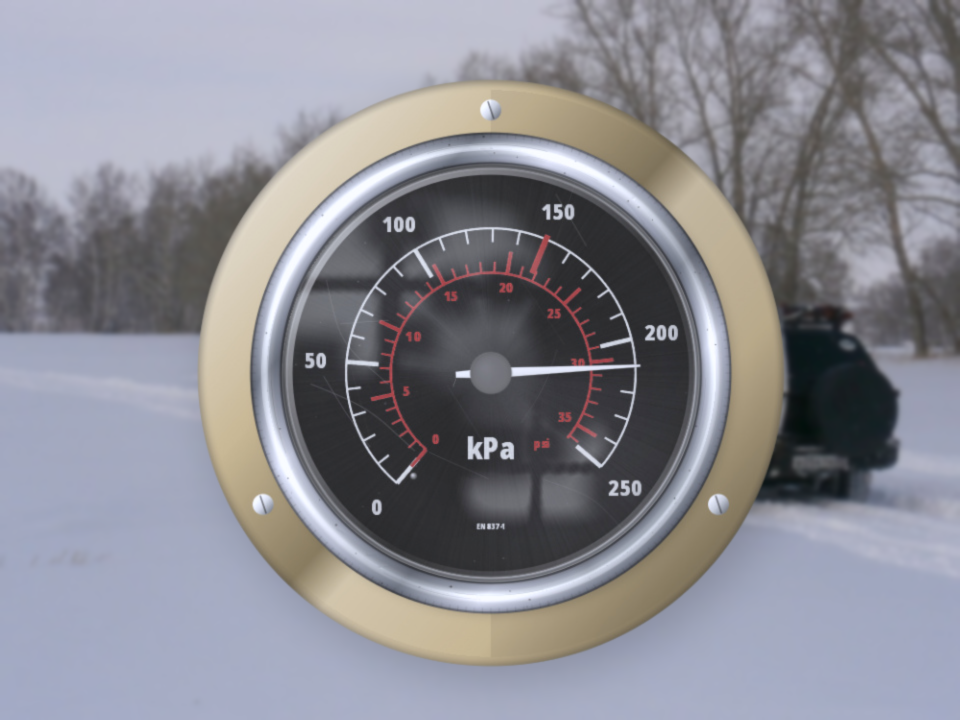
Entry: kPa 210
